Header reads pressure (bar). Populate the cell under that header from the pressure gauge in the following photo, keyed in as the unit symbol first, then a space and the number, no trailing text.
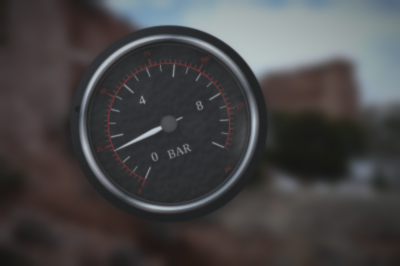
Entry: bar 1.5
